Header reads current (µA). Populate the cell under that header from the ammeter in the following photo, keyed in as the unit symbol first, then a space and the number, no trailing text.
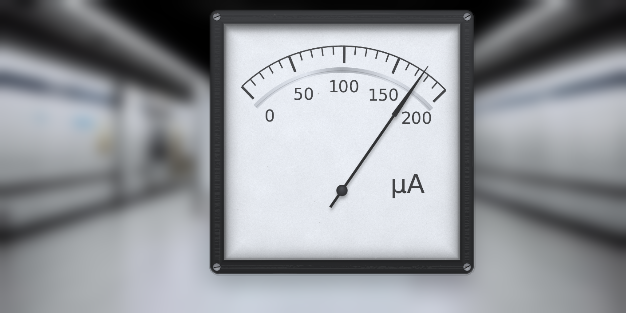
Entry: µA 175
